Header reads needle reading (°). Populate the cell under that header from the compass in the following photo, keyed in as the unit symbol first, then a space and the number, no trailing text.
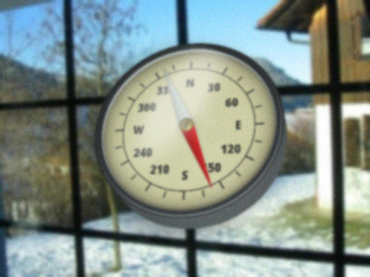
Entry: ° 157.5
